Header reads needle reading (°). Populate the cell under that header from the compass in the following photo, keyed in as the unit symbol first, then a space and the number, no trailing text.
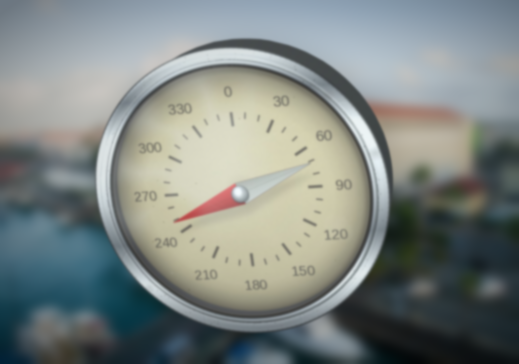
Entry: ° 250
